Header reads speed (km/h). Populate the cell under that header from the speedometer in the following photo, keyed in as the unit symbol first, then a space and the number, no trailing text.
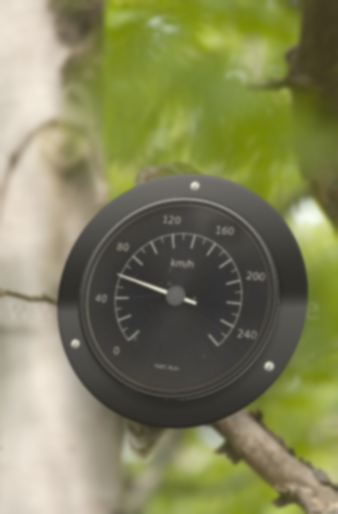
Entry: km/h 60
